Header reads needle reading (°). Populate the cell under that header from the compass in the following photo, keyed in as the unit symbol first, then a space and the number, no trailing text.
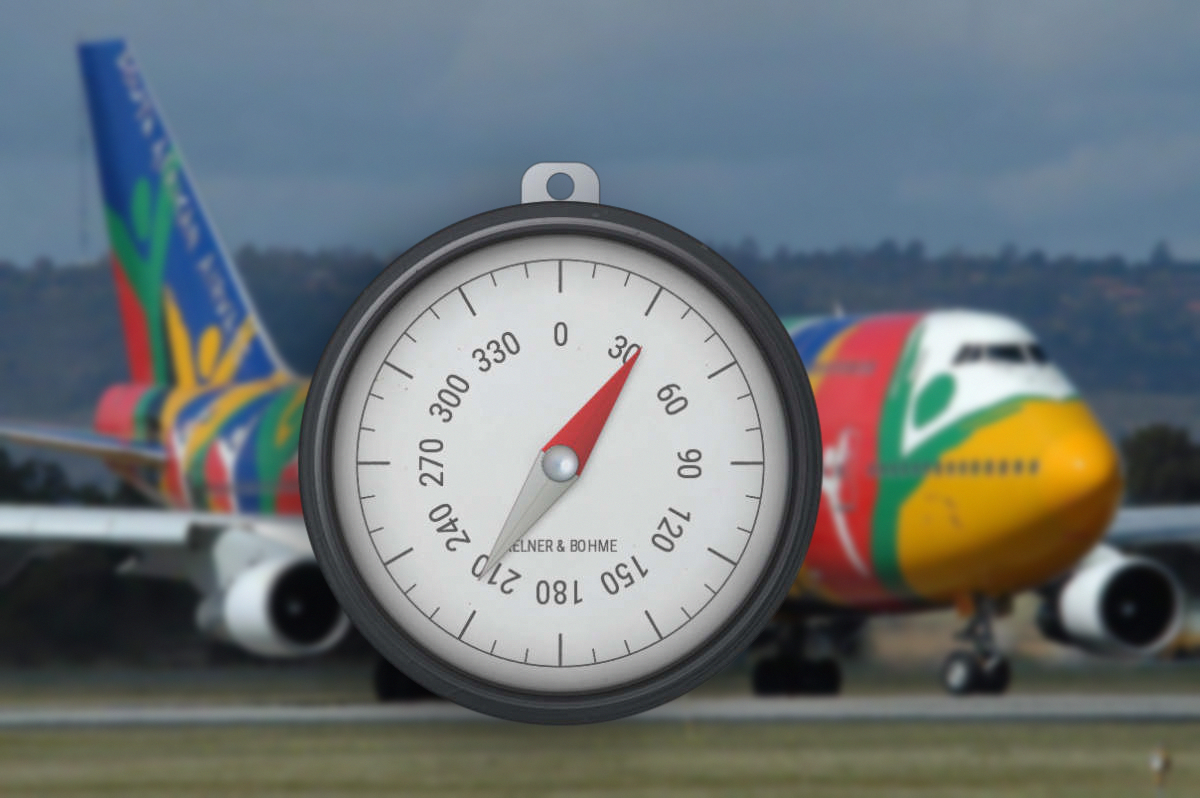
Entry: ° 35
